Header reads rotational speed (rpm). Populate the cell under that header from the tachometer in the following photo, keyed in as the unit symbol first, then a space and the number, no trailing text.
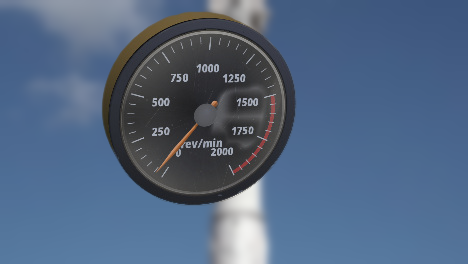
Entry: rpm 50
